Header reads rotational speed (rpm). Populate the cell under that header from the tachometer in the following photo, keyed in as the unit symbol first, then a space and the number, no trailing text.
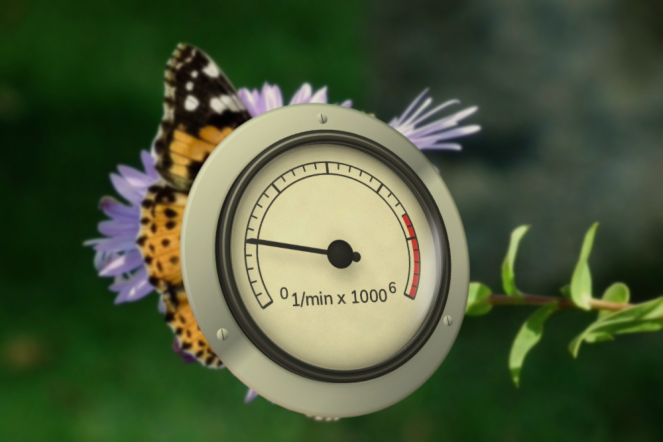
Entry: rpm 1000
